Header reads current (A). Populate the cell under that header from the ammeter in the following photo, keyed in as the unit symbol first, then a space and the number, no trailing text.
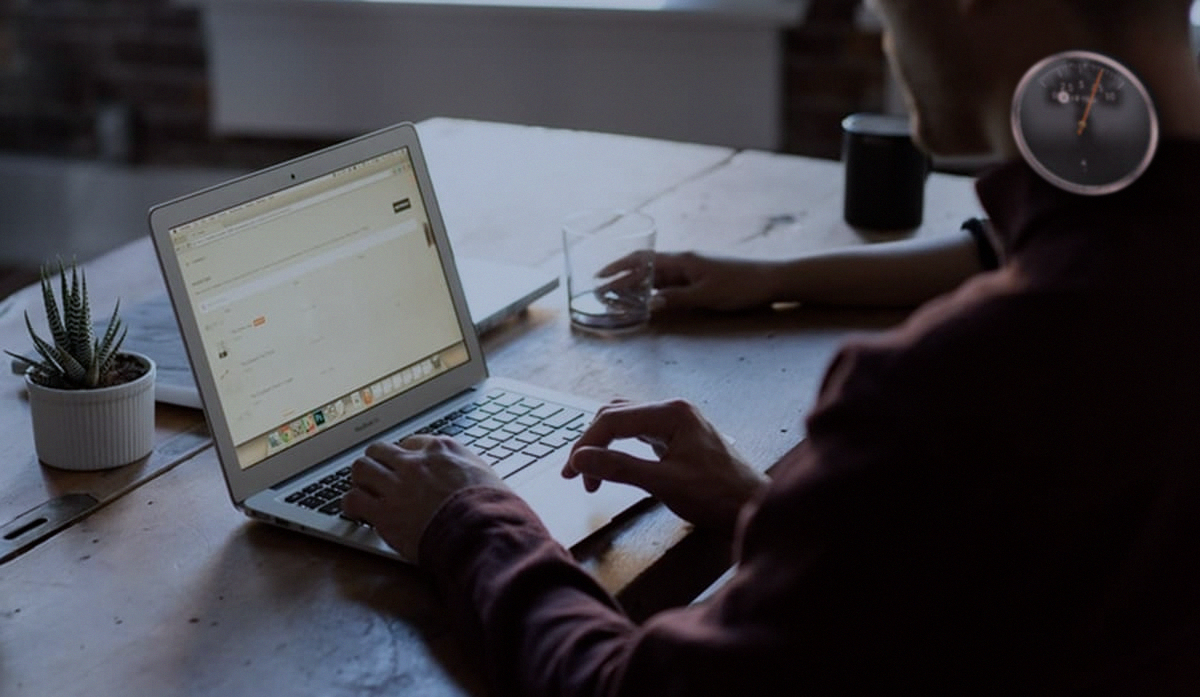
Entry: A 7.5
